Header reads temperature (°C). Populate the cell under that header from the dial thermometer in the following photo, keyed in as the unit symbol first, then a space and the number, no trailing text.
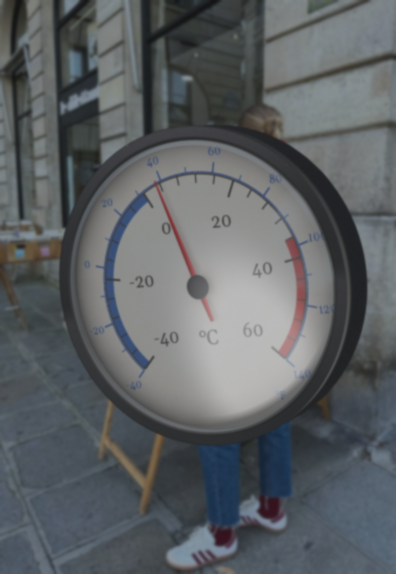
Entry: °C 4
